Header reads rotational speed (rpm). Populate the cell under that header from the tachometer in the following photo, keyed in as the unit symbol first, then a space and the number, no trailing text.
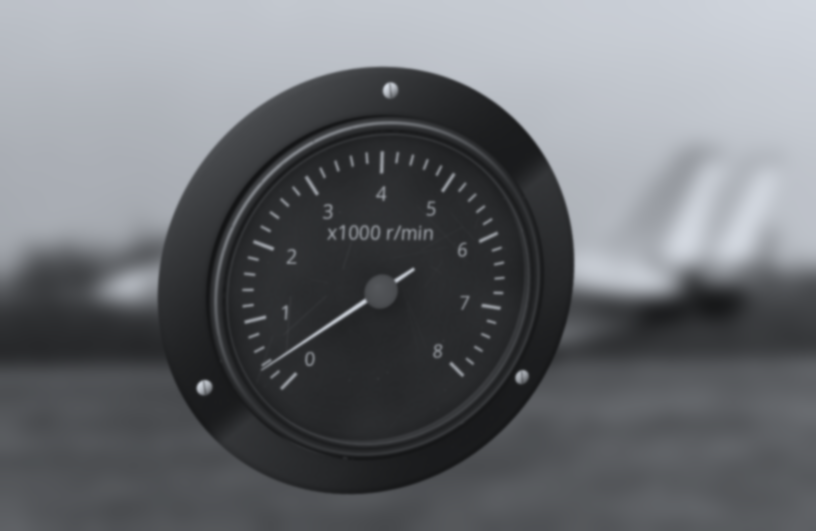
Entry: rpm 400
